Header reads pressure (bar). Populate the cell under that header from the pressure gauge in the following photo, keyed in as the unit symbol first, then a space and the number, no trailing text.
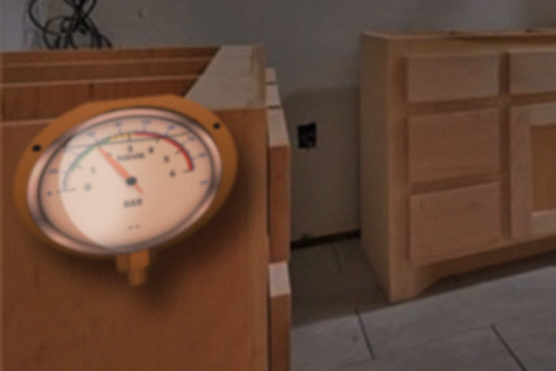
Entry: bar 2
